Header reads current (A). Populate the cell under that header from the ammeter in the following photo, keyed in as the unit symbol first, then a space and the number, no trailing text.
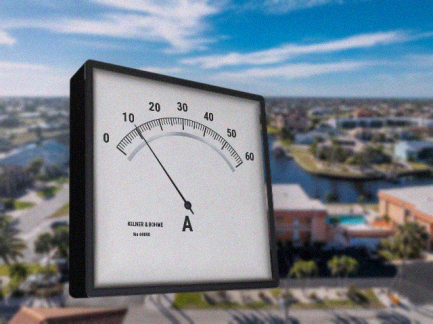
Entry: A 10
